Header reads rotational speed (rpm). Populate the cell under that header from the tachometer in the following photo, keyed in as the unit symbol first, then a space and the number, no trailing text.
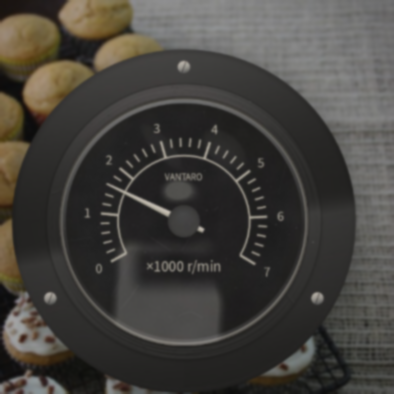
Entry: rpm 1600
